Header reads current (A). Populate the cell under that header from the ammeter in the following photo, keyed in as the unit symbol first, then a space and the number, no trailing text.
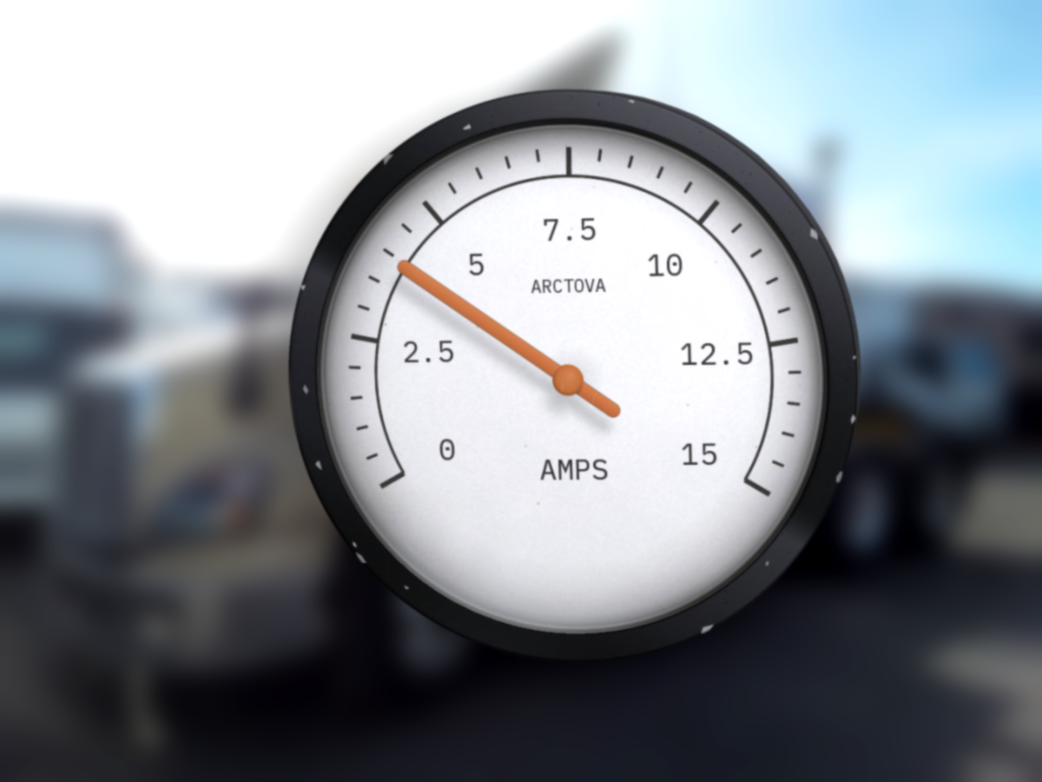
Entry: A 4
